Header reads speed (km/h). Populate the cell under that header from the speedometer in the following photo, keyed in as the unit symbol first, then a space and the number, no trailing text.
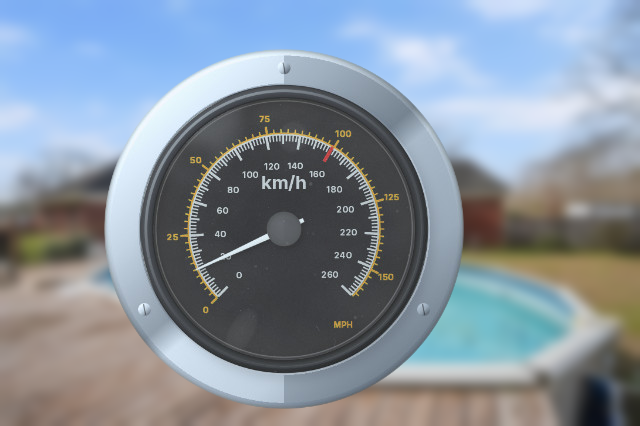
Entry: km/h 20
